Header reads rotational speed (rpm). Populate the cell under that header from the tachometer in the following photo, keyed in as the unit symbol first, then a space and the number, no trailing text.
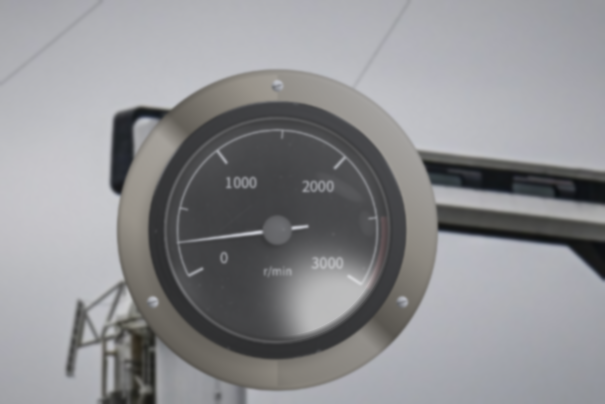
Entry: rpm 250
